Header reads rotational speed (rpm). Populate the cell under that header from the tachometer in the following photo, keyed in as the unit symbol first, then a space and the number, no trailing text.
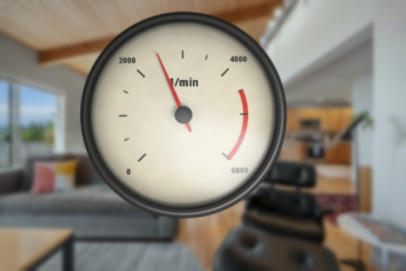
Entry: rpm 2500
